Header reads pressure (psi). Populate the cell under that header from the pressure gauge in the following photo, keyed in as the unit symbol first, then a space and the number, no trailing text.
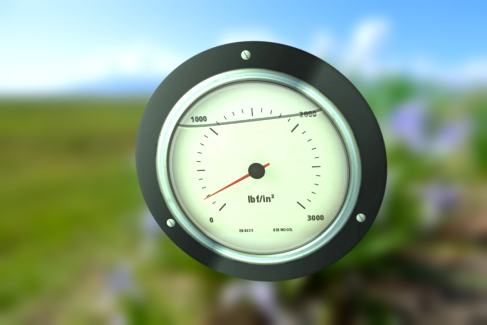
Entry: psi 200
